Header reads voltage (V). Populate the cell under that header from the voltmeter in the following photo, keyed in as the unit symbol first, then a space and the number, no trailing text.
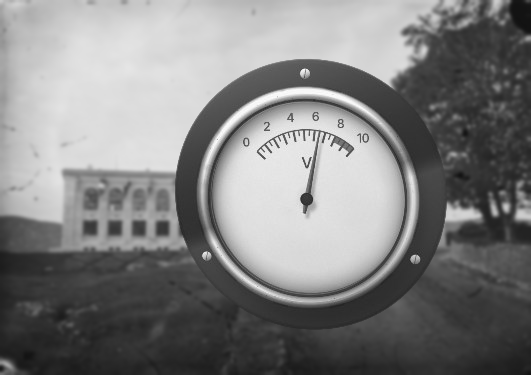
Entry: V 6.5
